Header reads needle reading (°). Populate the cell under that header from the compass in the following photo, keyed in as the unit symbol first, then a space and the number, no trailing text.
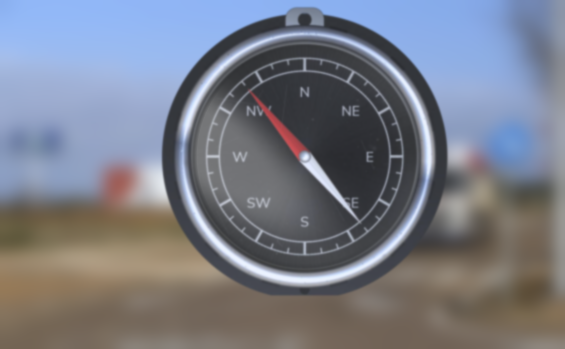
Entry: ° 320
